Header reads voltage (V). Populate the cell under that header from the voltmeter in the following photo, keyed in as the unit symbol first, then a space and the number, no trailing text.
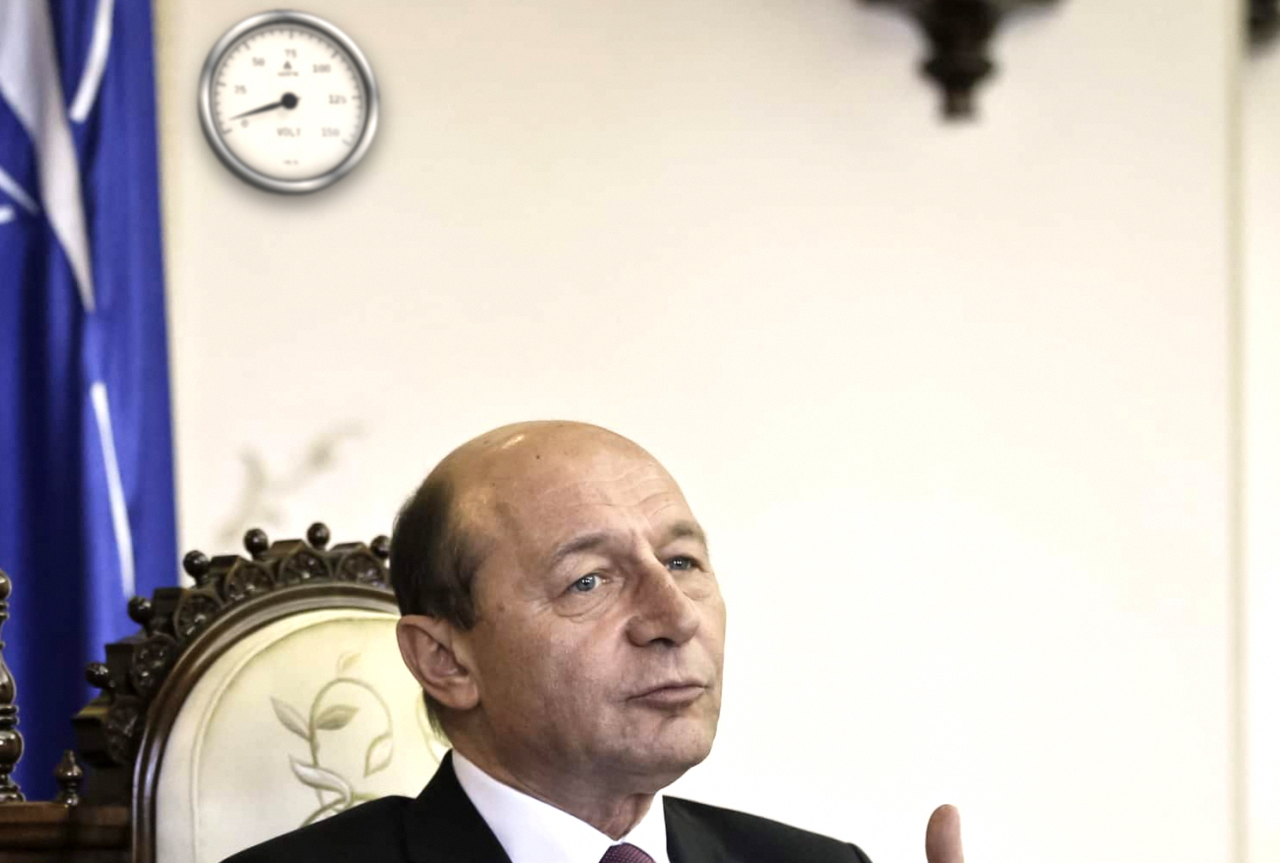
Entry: V 5
